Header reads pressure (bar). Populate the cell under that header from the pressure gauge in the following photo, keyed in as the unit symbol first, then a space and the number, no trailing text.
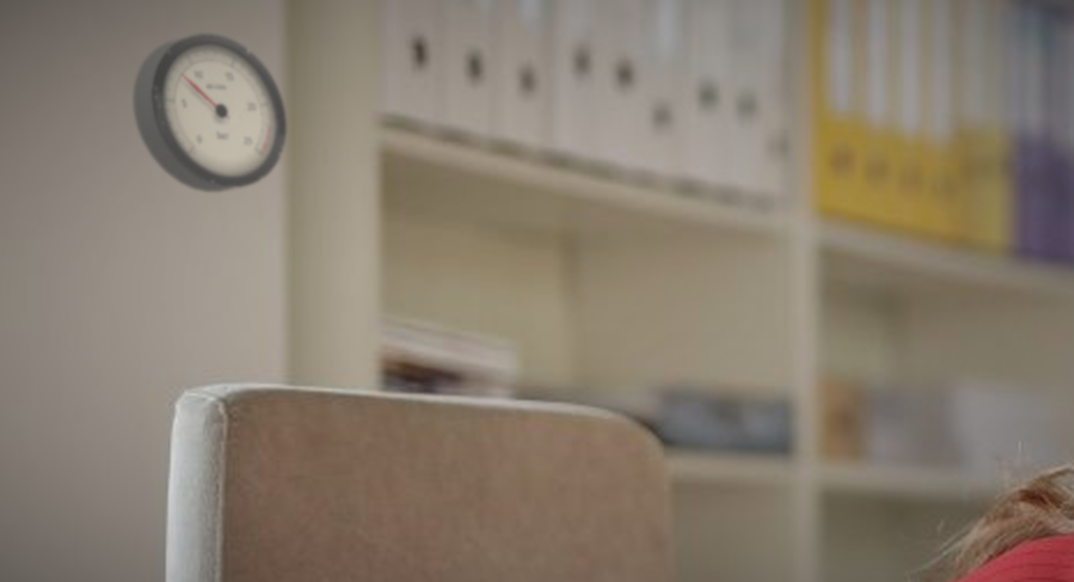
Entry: bar 8
